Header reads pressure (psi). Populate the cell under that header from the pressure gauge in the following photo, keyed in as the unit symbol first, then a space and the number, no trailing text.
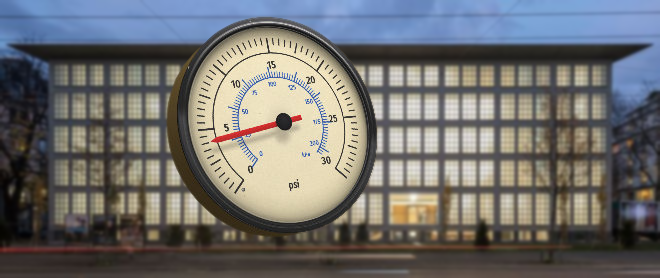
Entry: psi 4
